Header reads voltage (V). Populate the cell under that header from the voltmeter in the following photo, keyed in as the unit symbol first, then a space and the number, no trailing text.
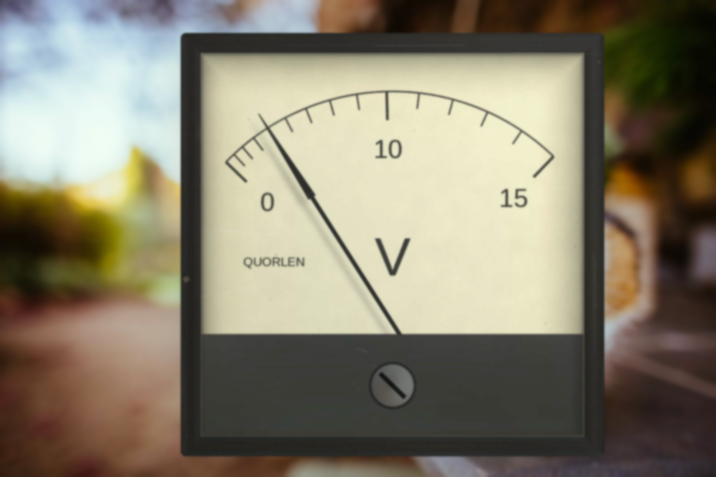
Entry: V 5
